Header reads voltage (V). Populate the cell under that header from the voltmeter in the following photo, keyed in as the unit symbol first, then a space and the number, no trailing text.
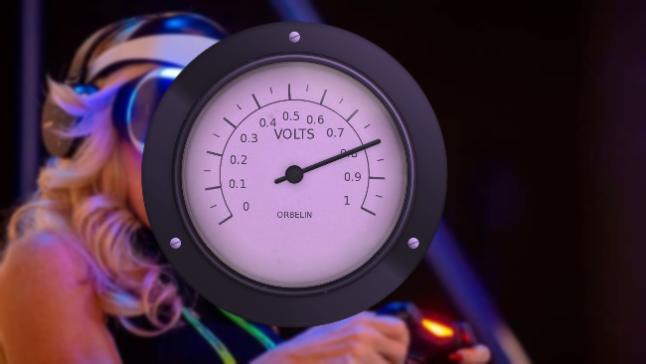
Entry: V 0.8
